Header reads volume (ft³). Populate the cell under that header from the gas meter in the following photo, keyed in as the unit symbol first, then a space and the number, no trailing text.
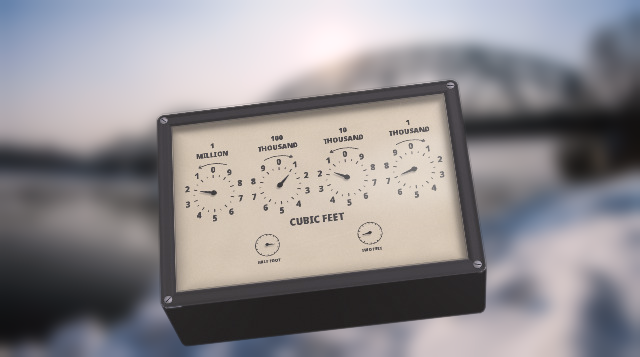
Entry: ft³ 211700
